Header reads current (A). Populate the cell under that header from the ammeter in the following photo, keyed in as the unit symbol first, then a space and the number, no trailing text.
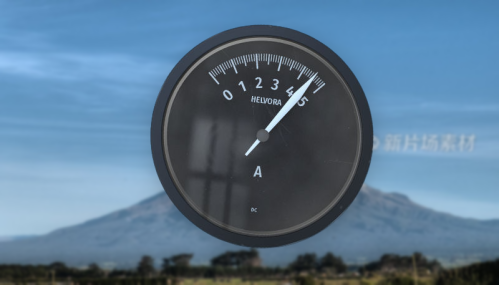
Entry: A 4.5
